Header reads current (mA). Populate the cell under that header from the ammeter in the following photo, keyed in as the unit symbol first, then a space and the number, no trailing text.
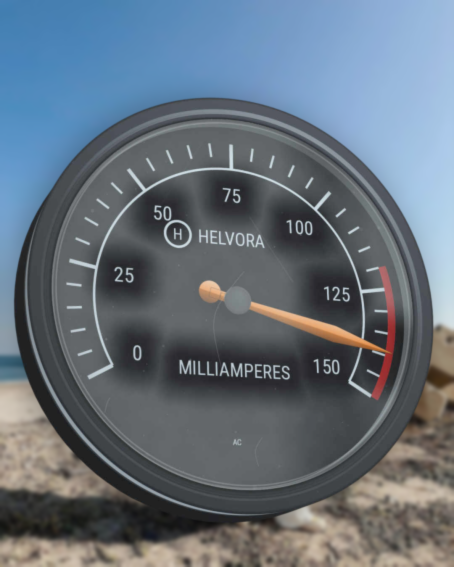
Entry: mA 140
